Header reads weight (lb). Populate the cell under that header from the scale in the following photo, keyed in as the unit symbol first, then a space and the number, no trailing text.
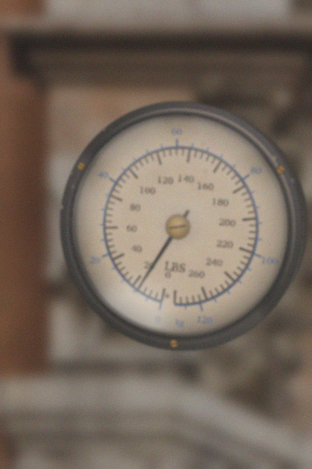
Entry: lb 16
